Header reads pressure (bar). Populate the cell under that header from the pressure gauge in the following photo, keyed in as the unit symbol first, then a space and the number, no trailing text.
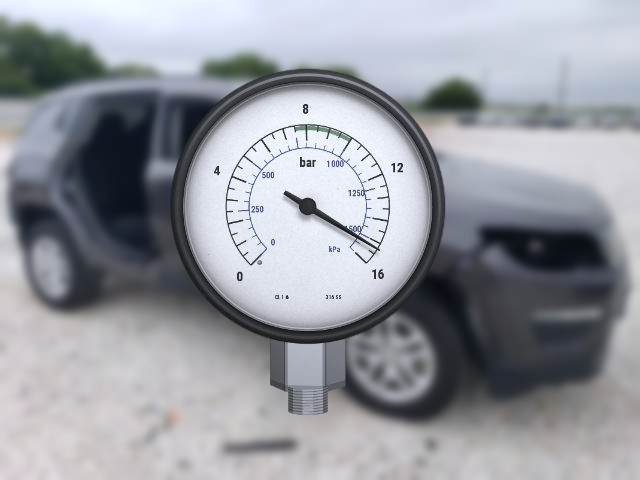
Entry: bar 15.25
